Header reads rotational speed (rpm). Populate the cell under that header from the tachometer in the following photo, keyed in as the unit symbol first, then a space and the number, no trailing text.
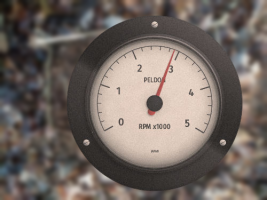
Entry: rpm 2900
